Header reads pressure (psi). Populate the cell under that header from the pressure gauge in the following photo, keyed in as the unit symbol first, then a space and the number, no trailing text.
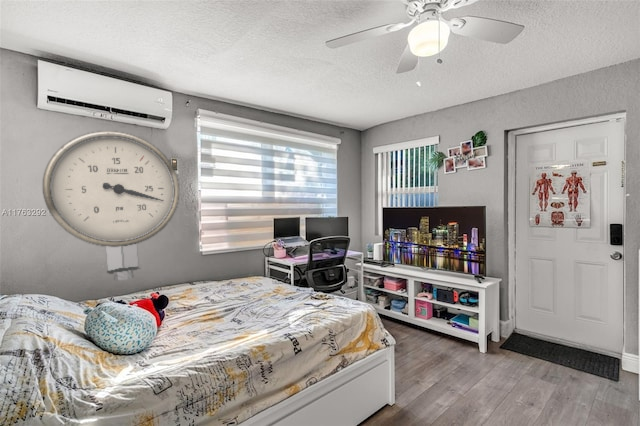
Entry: psi 27
